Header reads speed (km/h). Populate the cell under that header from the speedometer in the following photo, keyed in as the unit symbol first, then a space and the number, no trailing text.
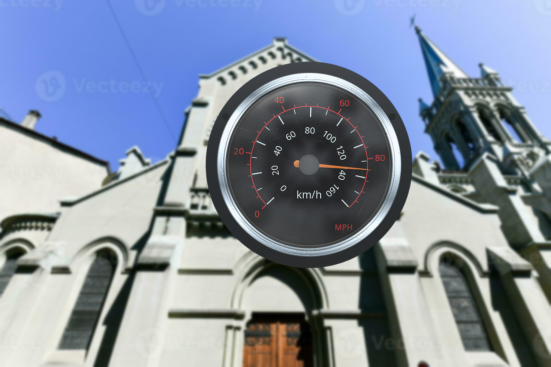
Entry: km/h 135
